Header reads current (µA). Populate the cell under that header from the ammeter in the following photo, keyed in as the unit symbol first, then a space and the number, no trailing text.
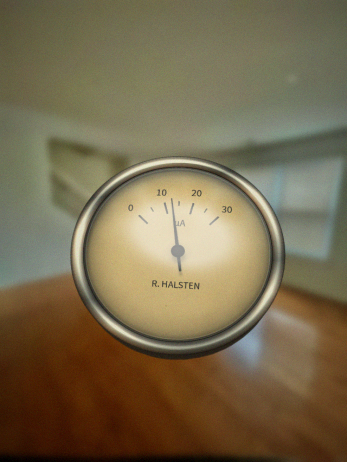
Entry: µA 12.5
